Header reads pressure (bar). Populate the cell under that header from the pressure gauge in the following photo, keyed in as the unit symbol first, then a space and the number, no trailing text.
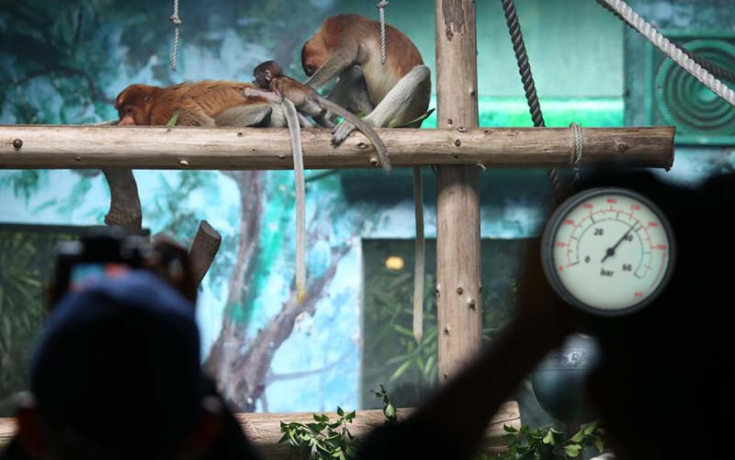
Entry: bar 37.5
